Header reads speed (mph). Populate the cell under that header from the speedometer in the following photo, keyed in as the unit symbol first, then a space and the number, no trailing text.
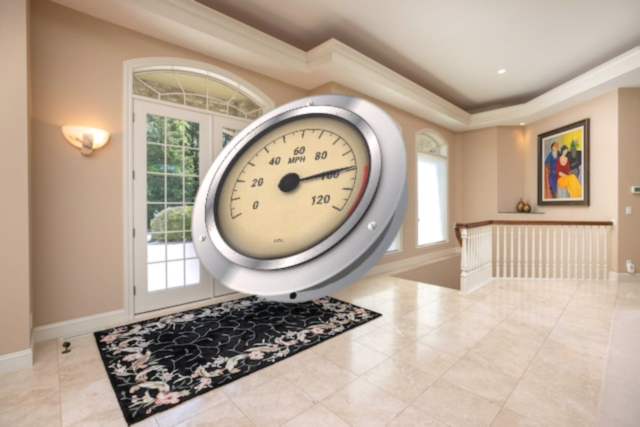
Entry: mph 100
